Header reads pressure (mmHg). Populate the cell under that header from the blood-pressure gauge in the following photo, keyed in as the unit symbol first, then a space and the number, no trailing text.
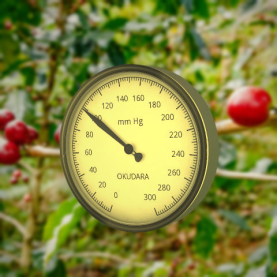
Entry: mmHg 100
